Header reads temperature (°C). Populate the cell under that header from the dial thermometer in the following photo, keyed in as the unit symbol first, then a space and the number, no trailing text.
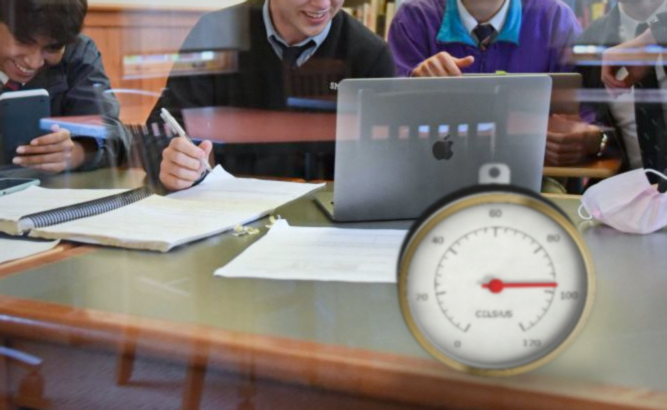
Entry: °C 96
